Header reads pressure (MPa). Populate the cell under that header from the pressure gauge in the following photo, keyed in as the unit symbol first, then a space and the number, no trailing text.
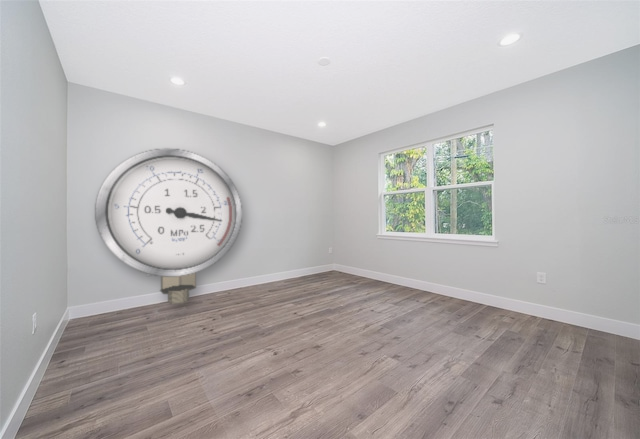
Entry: MPa 2.2
